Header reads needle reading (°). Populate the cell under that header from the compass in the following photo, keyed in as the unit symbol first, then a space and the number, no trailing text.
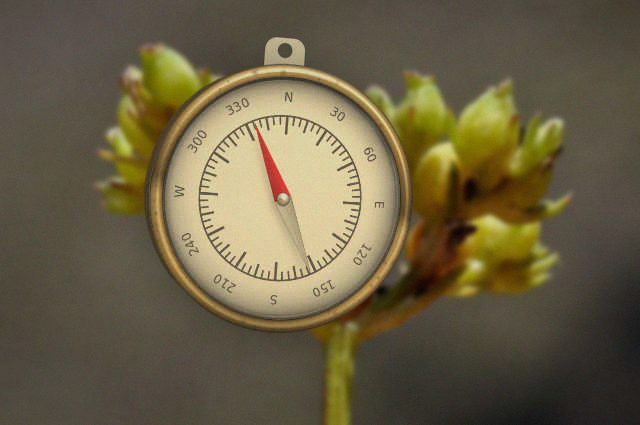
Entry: ° 335
